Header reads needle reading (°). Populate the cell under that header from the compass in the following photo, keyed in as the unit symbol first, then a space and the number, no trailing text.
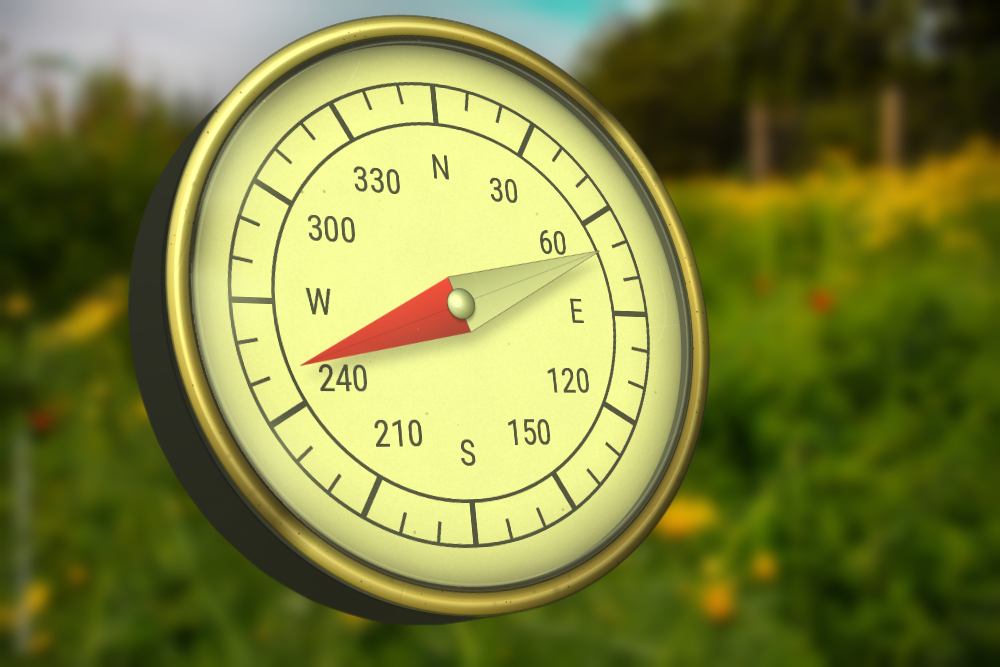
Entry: ° 250
